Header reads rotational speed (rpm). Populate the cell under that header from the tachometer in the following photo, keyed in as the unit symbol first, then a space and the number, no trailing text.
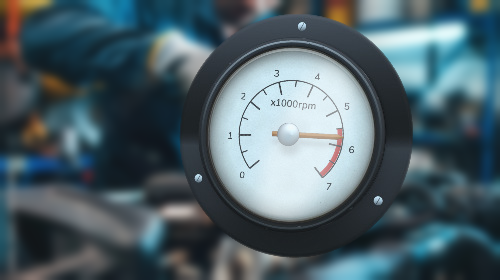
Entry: rpm 5750
